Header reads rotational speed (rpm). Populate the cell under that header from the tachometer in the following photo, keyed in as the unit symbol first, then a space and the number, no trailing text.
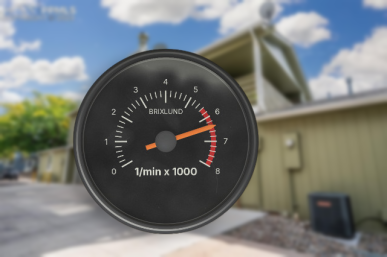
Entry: rpm 6400
